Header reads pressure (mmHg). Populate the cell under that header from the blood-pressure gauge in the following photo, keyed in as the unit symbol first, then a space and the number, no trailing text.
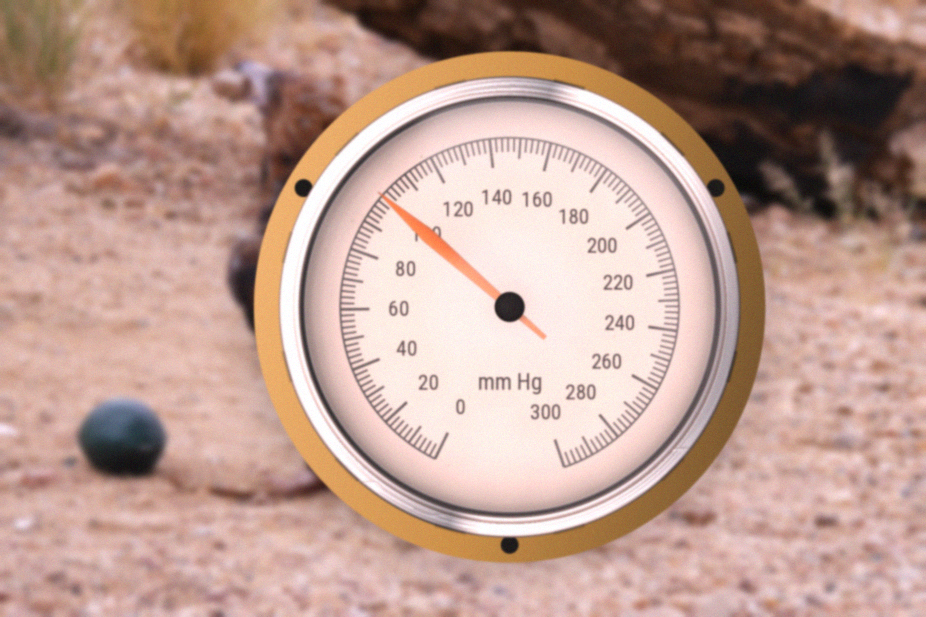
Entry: mmHg 100
